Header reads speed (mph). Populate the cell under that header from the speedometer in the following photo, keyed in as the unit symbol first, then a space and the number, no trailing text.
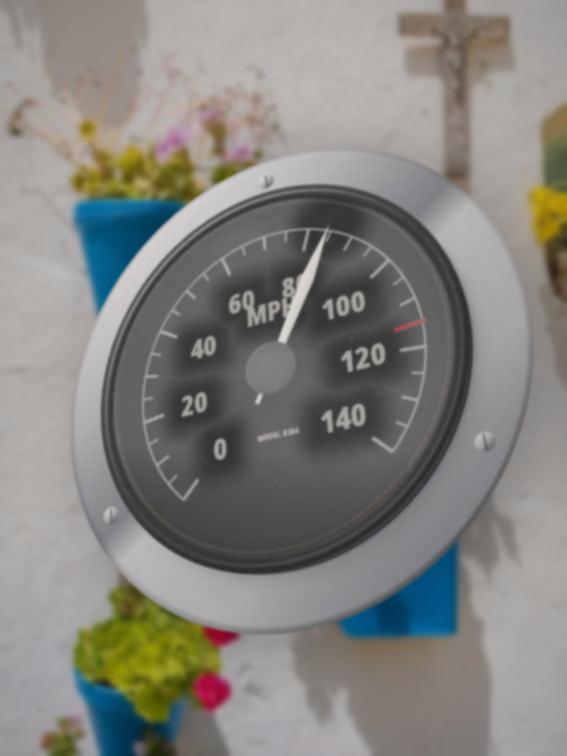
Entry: mph 85
